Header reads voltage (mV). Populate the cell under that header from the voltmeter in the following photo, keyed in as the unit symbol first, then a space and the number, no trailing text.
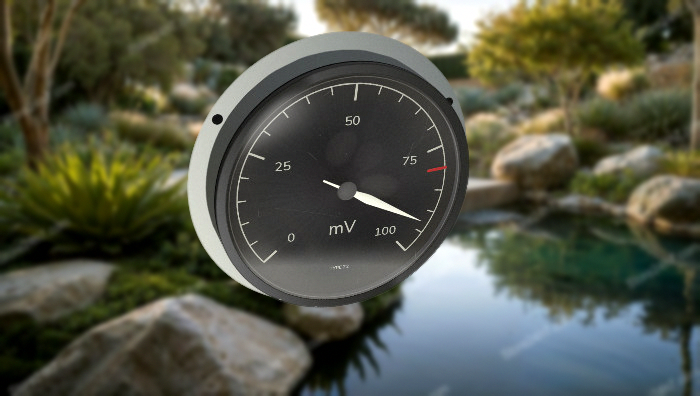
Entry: mV 92.5
